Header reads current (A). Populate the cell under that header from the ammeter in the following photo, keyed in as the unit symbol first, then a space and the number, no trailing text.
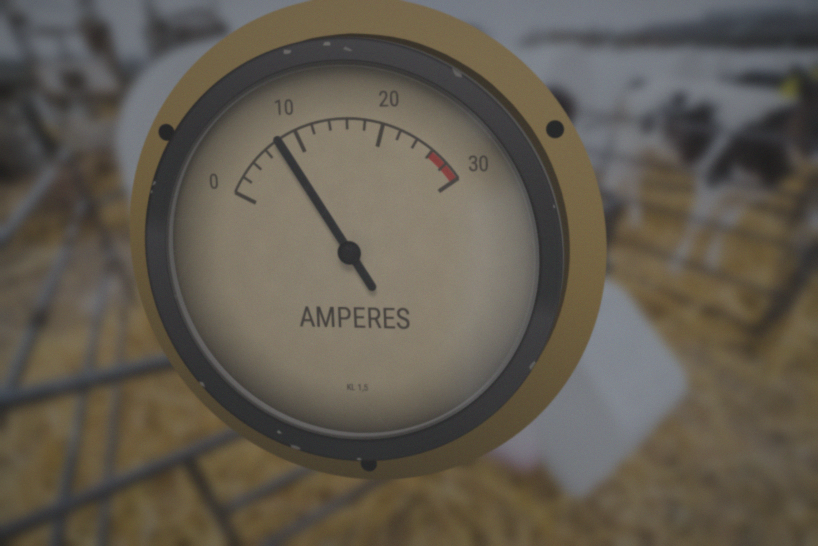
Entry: A 8
